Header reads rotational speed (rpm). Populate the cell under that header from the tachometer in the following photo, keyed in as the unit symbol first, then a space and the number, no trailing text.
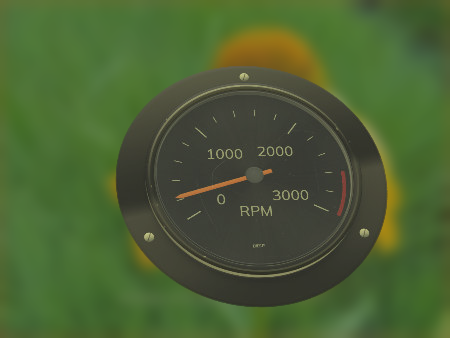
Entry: rpm 200
